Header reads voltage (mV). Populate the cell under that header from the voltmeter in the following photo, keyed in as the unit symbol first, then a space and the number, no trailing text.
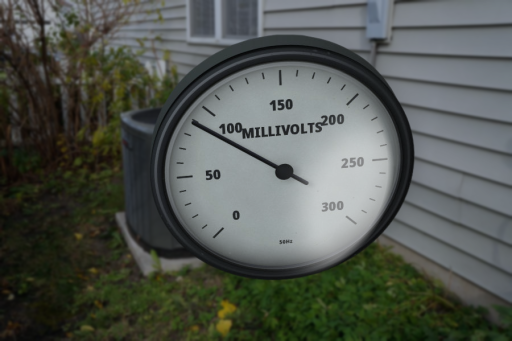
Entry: mV 90
